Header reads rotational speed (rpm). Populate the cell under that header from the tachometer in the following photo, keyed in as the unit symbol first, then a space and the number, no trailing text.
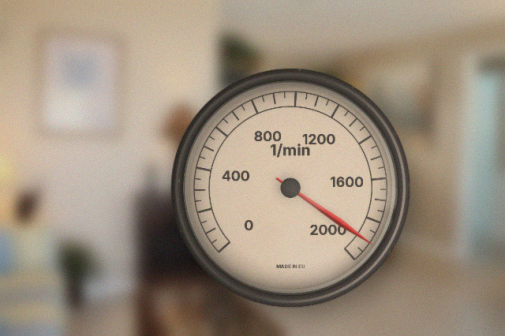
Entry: rpm 1900
